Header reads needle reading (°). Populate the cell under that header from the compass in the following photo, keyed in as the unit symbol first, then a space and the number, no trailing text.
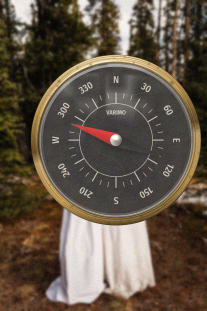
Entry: ° 290
